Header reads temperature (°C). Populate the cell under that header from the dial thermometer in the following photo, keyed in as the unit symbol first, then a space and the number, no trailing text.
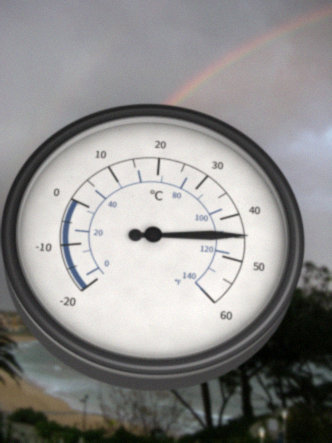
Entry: °C 45
